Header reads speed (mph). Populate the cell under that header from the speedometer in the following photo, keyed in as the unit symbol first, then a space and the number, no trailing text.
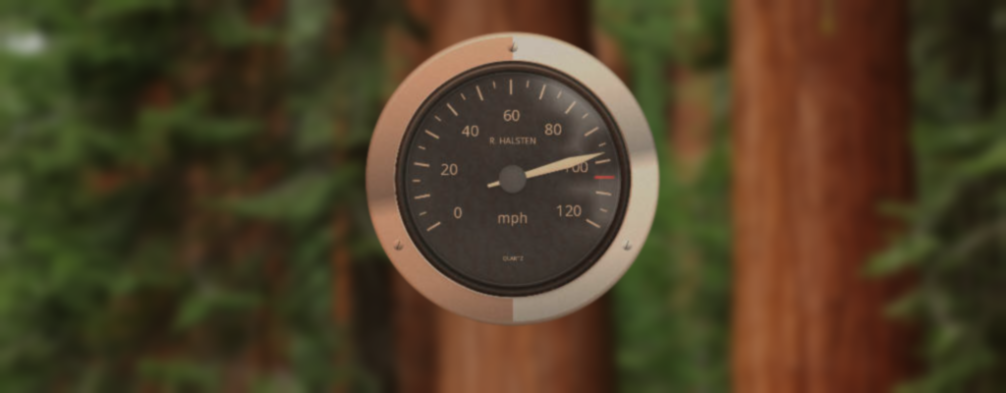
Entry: mph 97.5
